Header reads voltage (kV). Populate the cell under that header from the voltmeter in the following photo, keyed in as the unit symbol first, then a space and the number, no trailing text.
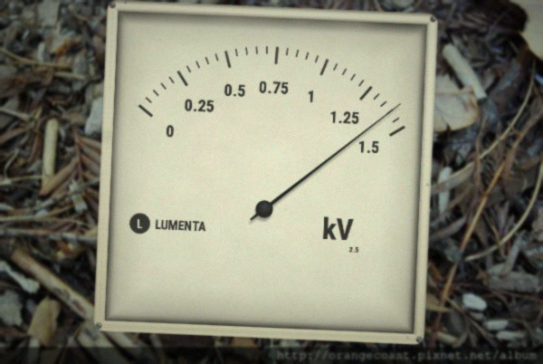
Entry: kV 1.4
